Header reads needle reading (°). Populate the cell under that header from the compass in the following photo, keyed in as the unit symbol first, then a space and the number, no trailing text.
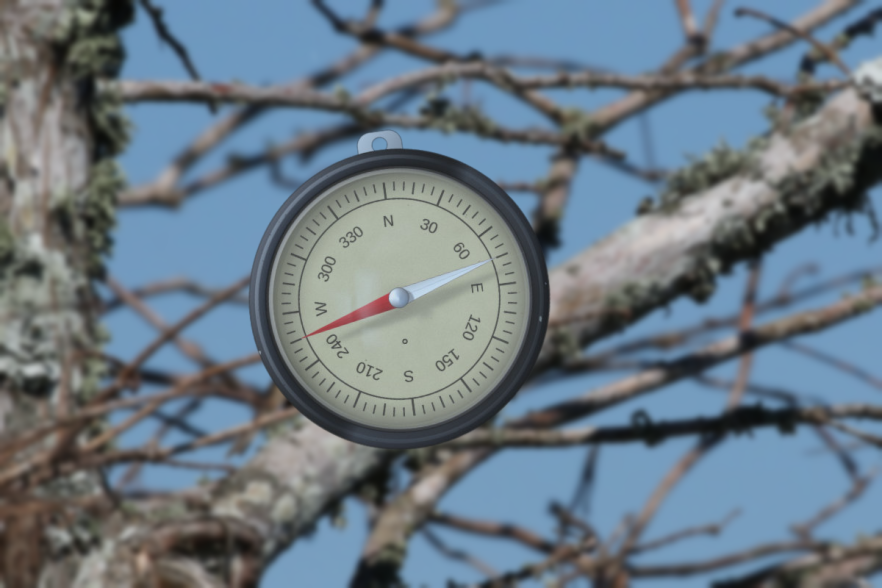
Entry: ° 255
